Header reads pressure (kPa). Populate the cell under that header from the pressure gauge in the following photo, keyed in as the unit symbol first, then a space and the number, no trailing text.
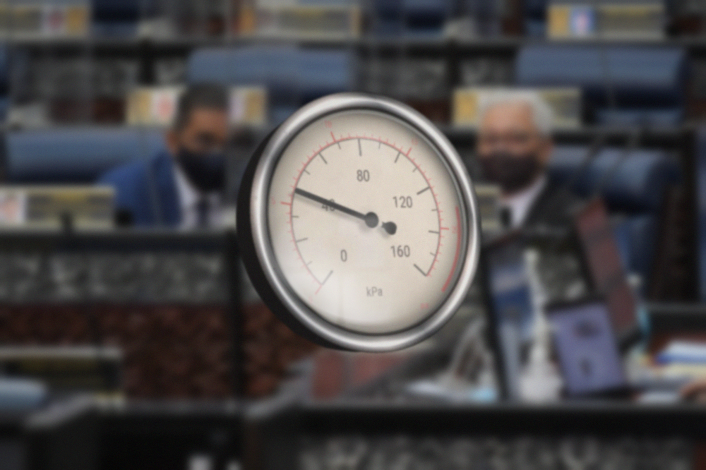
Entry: kPa 40
